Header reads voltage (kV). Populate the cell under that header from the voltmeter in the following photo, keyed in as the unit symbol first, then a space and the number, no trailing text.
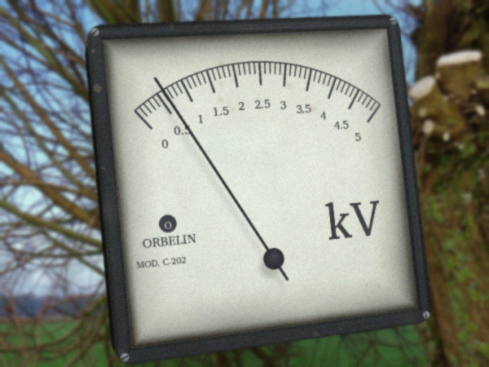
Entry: kV 0.6
